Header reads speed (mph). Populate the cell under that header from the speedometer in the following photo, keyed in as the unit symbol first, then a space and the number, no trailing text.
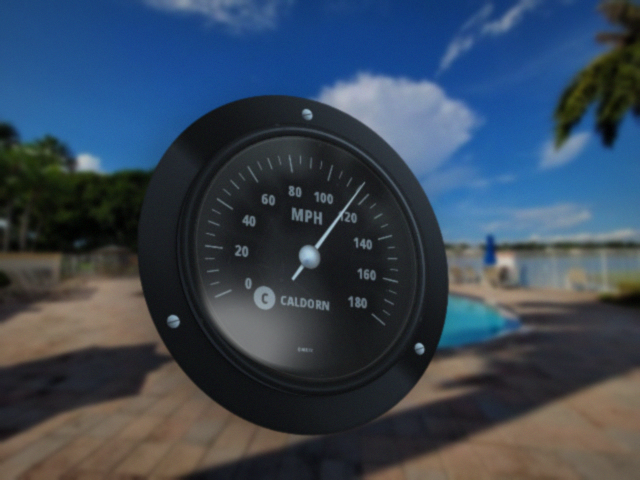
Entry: mph 115
